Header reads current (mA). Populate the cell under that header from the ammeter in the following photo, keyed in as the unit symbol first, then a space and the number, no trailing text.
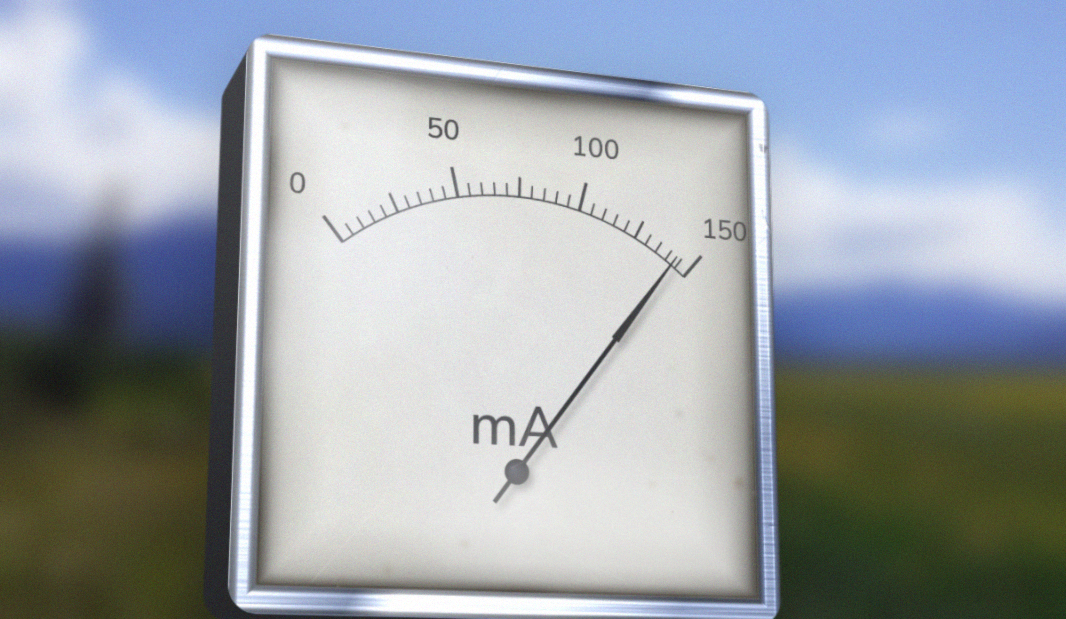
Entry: mA 142.5
